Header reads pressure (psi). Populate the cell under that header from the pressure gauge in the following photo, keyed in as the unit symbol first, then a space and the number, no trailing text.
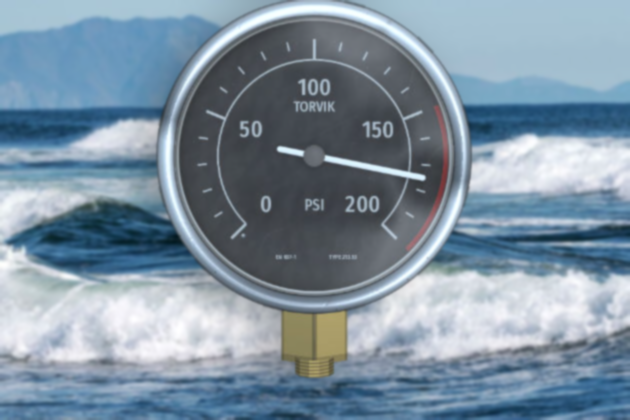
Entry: psi 175
